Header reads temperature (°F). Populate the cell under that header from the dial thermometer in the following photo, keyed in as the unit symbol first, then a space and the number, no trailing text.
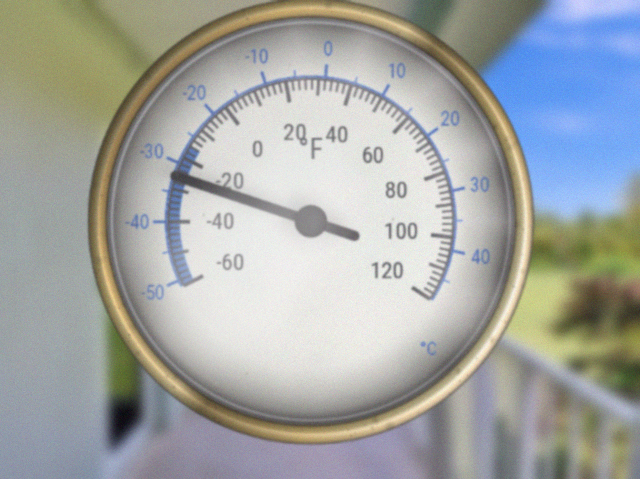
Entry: °F -26
